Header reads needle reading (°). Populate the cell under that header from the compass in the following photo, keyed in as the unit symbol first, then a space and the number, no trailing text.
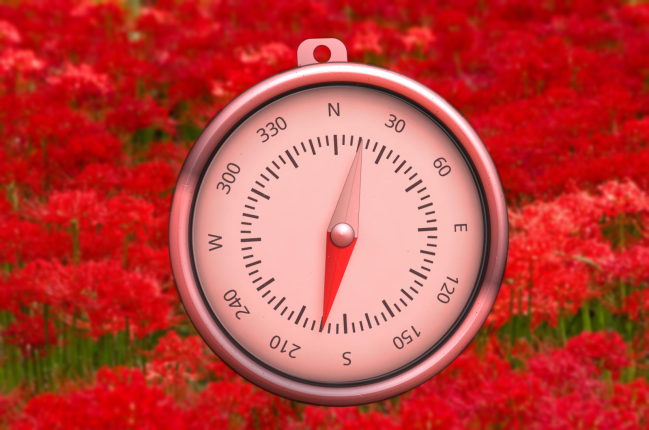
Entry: ° 195
